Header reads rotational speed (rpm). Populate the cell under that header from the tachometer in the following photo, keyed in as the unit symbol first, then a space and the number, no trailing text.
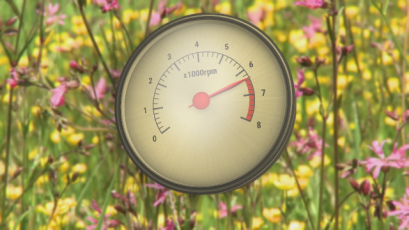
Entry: rpm 6400
